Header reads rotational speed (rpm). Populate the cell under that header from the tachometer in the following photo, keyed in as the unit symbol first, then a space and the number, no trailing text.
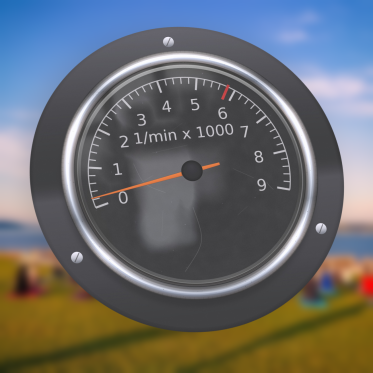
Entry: rpm 200
